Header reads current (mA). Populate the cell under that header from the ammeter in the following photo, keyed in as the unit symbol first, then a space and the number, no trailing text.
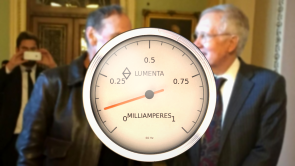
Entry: mA 0.1
